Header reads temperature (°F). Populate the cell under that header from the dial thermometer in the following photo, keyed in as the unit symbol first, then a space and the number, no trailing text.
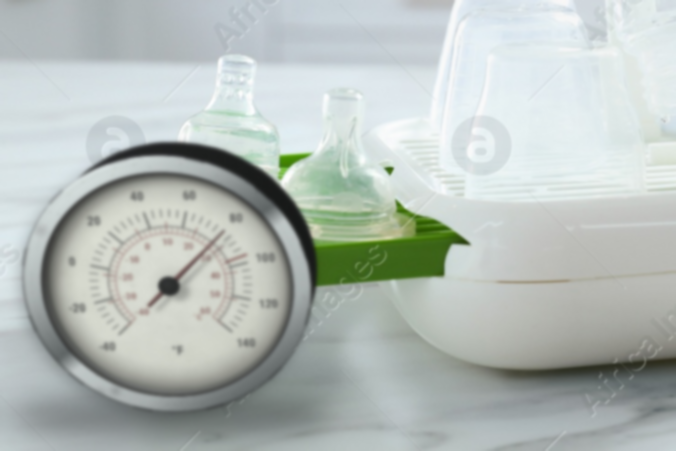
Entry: °F 80
